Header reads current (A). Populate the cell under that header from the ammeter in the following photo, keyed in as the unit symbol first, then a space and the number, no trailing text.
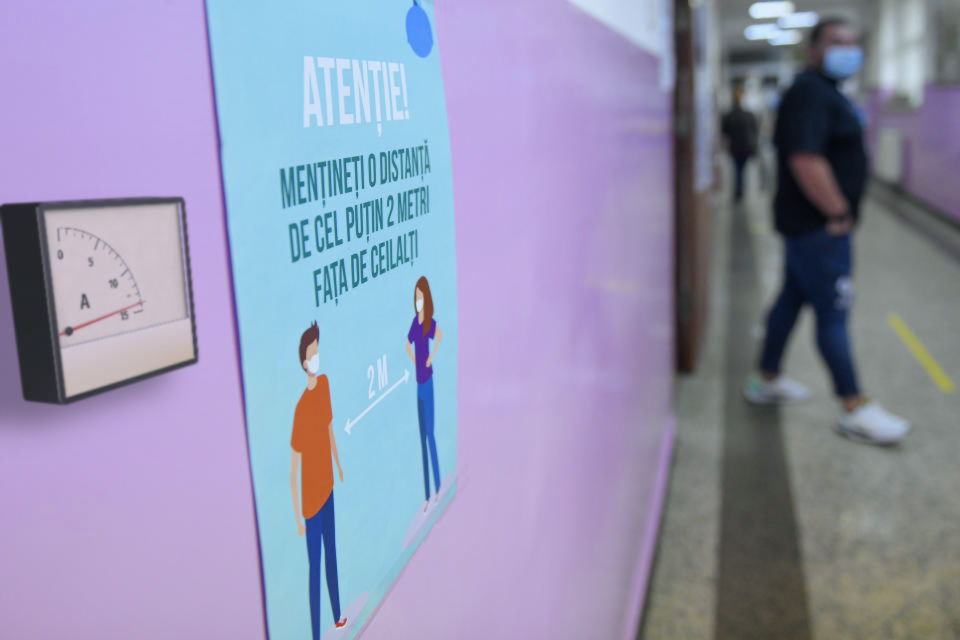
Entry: A 14
